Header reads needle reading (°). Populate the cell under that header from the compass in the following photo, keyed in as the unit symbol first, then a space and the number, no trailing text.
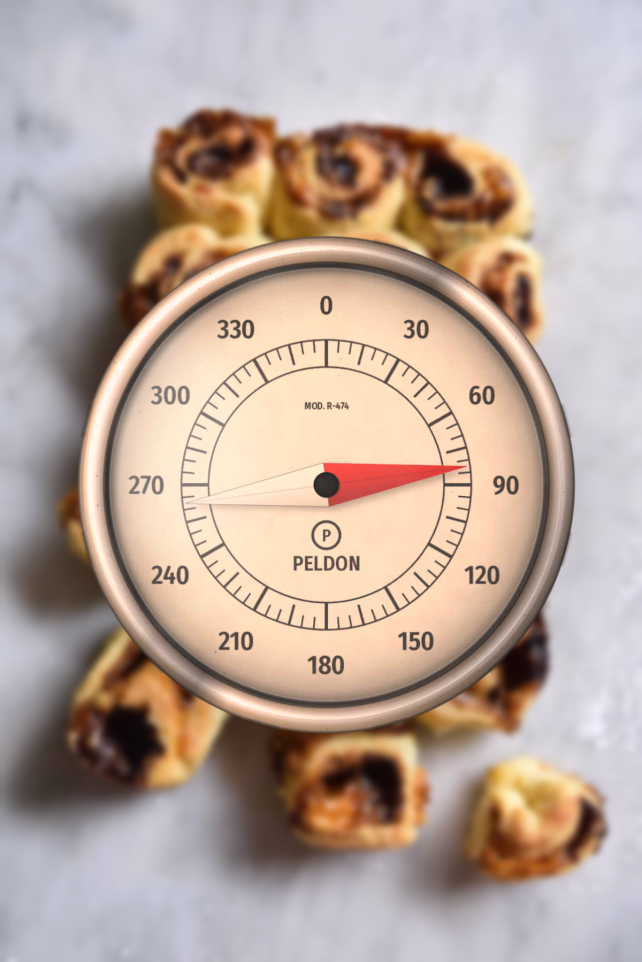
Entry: ° 82.5
